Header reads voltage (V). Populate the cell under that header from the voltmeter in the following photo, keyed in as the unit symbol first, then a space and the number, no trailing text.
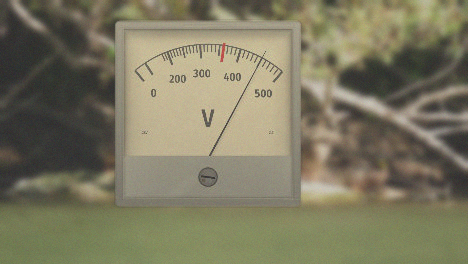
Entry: V 450
